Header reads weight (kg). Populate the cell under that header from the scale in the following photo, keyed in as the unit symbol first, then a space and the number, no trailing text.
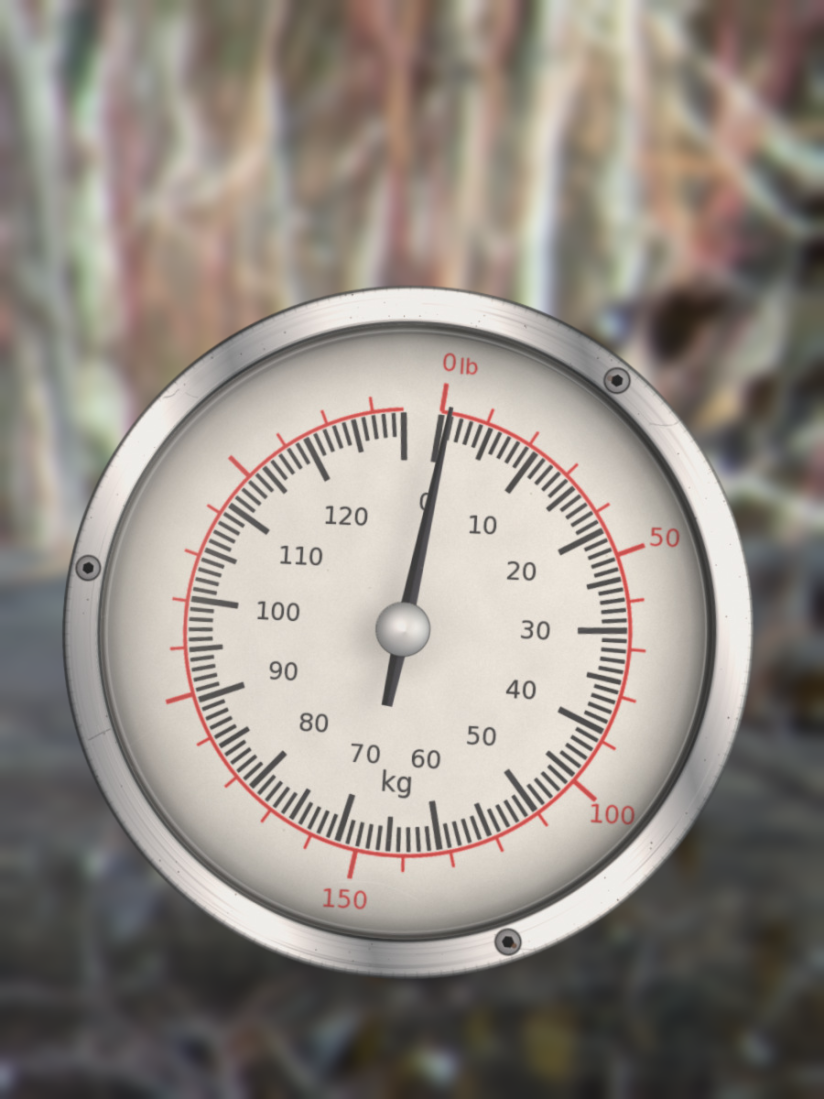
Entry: kg 1
